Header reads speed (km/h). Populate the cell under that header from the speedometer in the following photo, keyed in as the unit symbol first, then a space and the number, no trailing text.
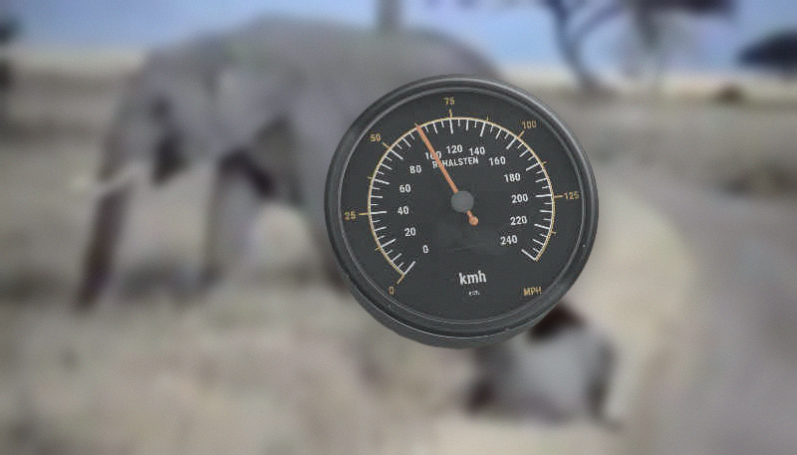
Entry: km/h 100
